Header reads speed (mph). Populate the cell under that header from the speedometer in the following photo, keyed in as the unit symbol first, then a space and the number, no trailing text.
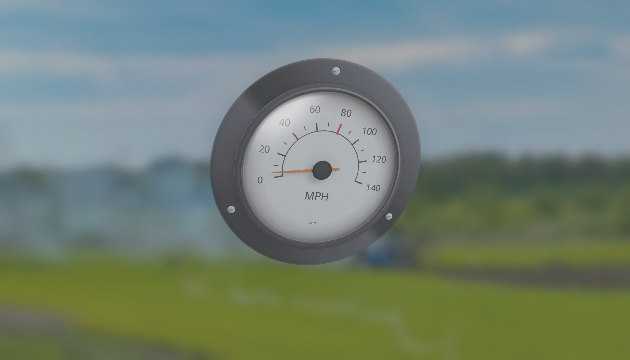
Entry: mph 5
